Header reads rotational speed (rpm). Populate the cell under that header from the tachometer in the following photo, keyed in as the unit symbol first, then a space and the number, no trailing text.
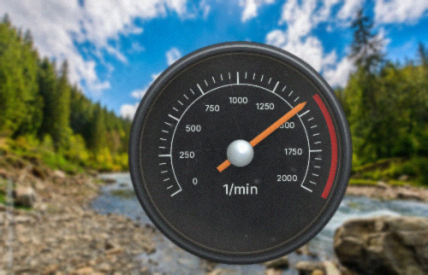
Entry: rpm 1450
